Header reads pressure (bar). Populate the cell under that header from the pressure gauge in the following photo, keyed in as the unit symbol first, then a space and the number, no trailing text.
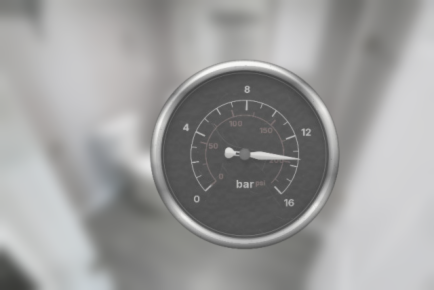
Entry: bar 13.5
